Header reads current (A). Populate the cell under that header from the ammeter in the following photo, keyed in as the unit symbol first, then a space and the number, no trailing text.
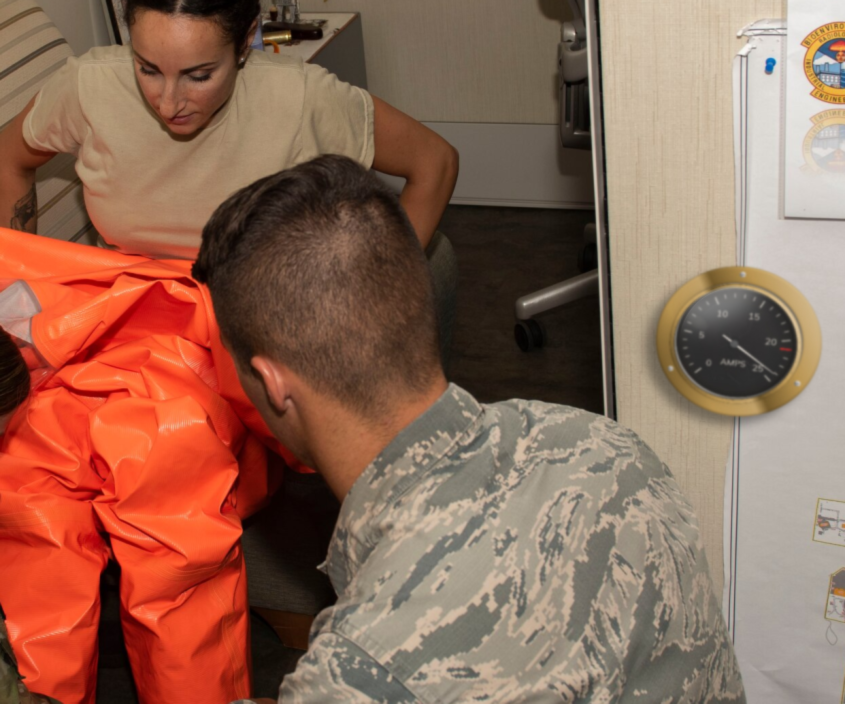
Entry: A 24
